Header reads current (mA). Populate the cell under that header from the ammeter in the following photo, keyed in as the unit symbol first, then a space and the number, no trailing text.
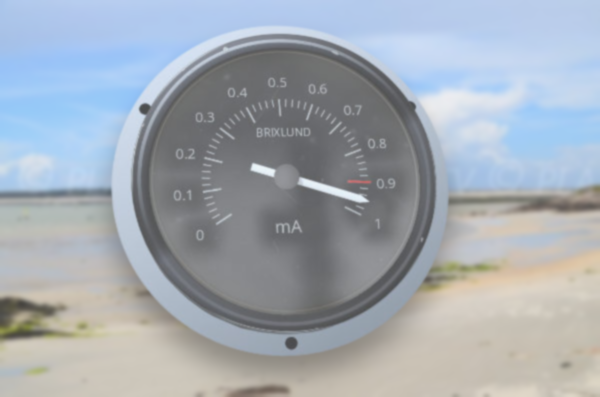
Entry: mA 0.96
